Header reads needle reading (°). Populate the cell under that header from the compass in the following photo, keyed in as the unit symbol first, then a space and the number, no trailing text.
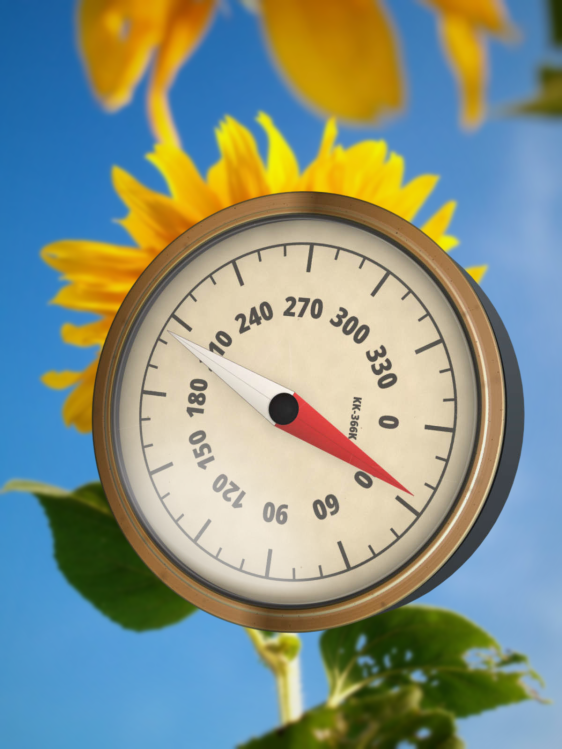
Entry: ° 25
